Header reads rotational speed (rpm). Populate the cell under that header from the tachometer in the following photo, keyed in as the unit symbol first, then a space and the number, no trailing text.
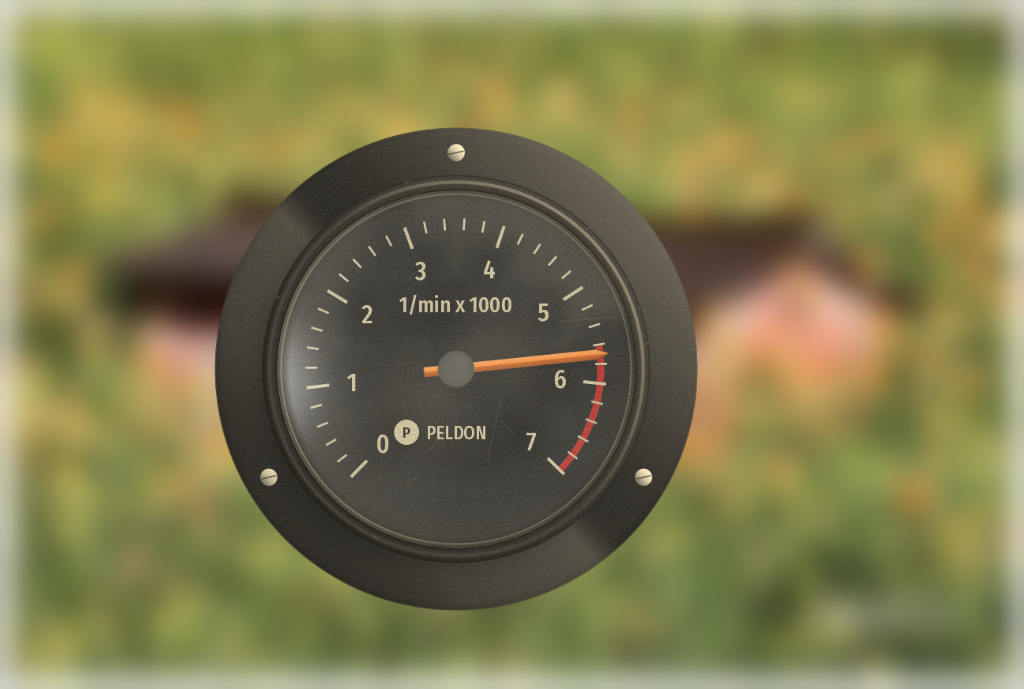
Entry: rpm 5700
